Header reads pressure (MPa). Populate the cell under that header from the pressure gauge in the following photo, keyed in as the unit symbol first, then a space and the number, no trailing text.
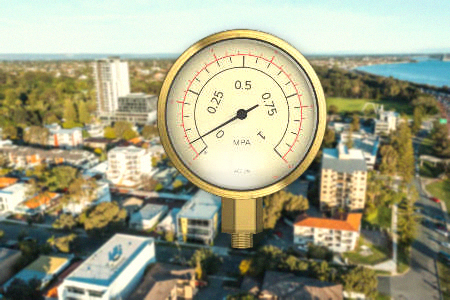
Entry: MPa 0.05
